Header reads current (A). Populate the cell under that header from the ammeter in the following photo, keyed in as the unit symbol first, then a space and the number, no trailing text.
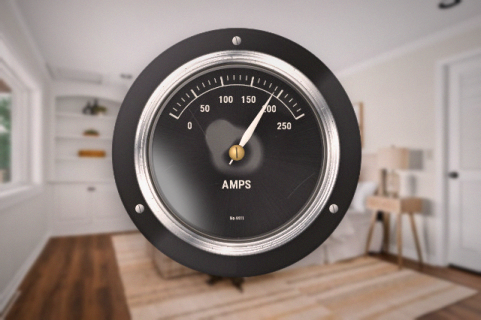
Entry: A 190
